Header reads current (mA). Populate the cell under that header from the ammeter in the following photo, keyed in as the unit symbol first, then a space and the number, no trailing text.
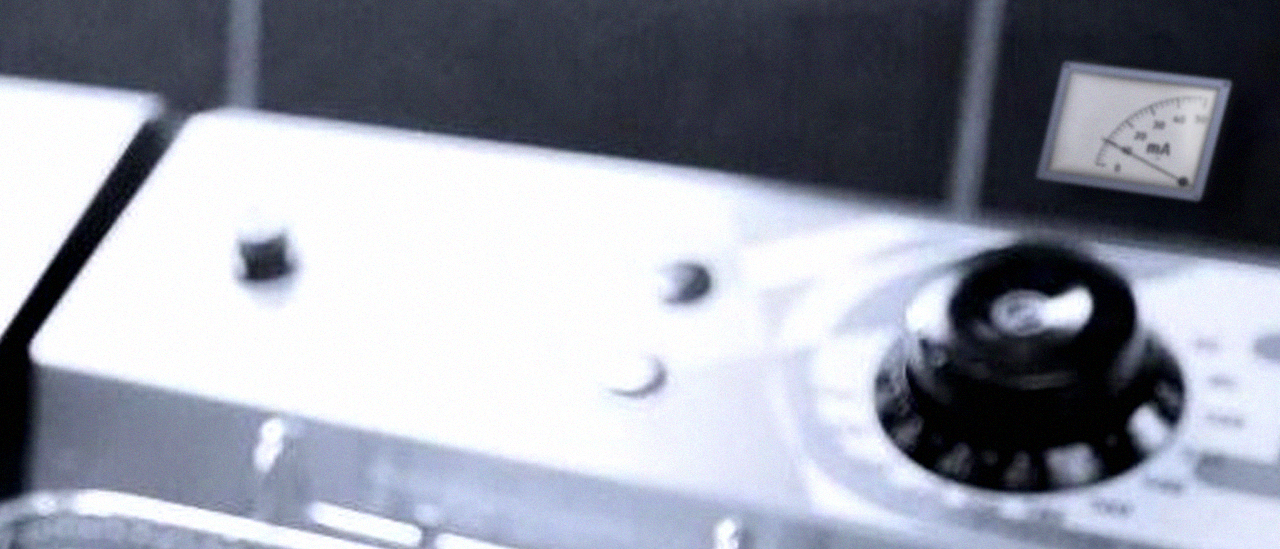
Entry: mA 10
